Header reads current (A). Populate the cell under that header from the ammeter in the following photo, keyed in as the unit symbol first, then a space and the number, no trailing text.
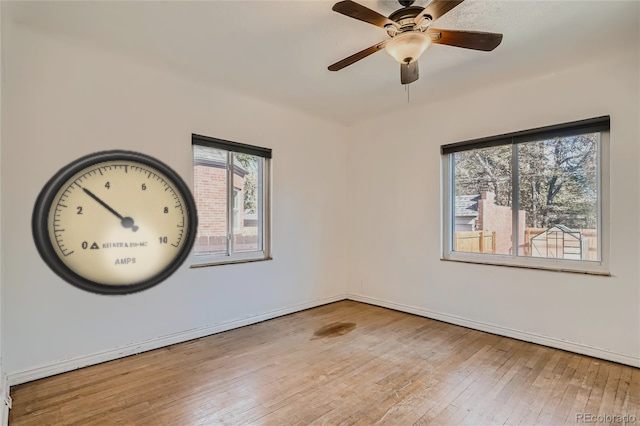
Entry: A 3
